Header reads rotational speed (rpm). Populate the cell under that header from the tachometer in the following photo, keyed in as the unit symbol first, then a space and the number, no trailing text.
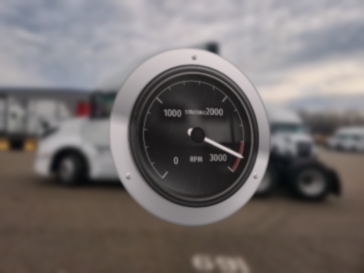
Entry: rpm 2800
